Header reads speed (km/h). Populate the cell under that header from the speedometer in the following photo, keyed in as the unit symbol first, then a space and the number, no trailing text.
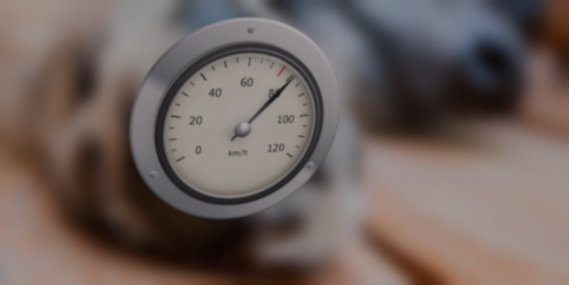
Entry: km/h 80
